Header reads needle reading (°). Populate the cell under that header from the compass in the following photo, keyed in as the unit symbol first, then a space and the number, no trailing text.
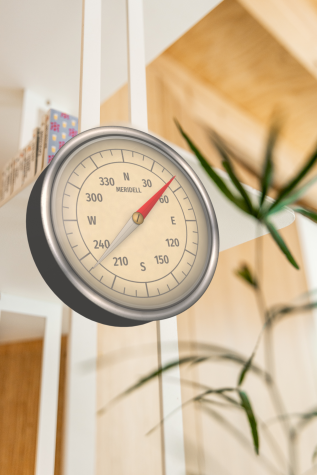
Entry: ° 50
